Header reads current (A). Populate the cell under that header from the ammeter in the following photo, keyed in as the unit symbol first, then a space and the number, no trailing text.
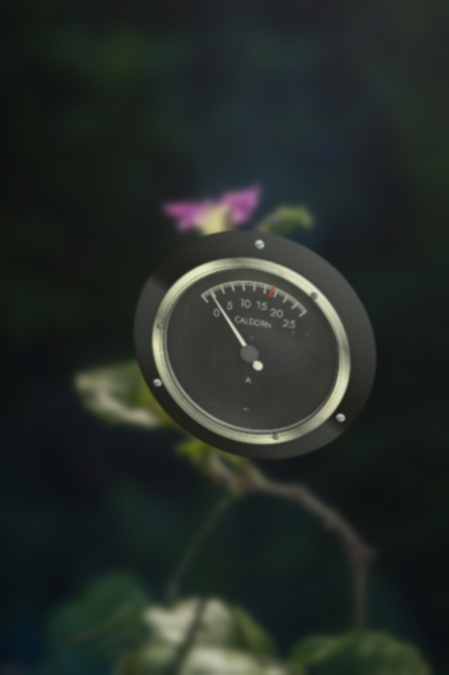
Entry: A 2.5
